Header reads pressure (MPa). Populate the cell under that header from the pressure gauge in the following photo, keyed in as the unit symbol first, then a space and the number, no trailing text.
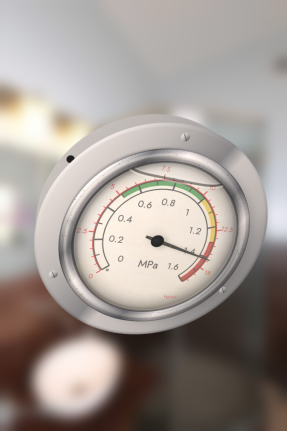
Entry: MPa 1.4
